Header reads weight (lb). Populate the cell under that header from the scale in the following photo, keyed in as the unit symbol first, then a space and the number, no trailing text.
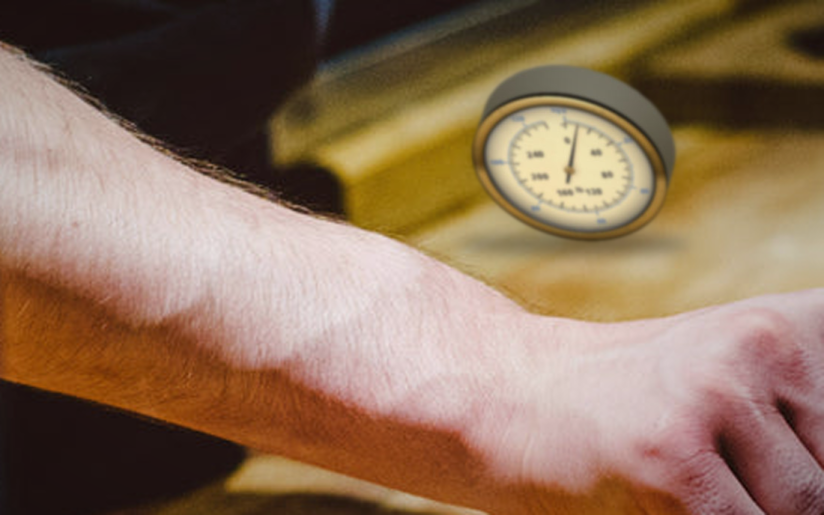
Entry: lb 10
